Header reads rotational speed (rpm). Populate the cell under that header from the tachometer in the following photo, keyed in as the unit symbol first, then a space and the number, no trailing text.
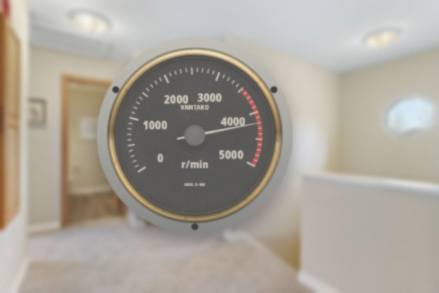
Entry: rpm 4200
